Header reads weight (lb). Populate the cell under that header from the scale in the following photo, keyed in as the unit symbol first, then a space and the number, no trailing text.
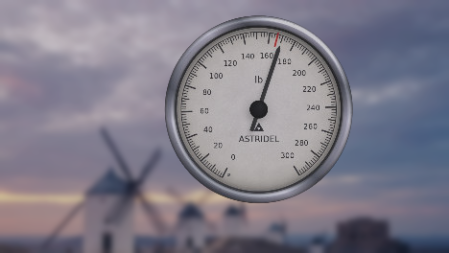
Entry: lb 170
